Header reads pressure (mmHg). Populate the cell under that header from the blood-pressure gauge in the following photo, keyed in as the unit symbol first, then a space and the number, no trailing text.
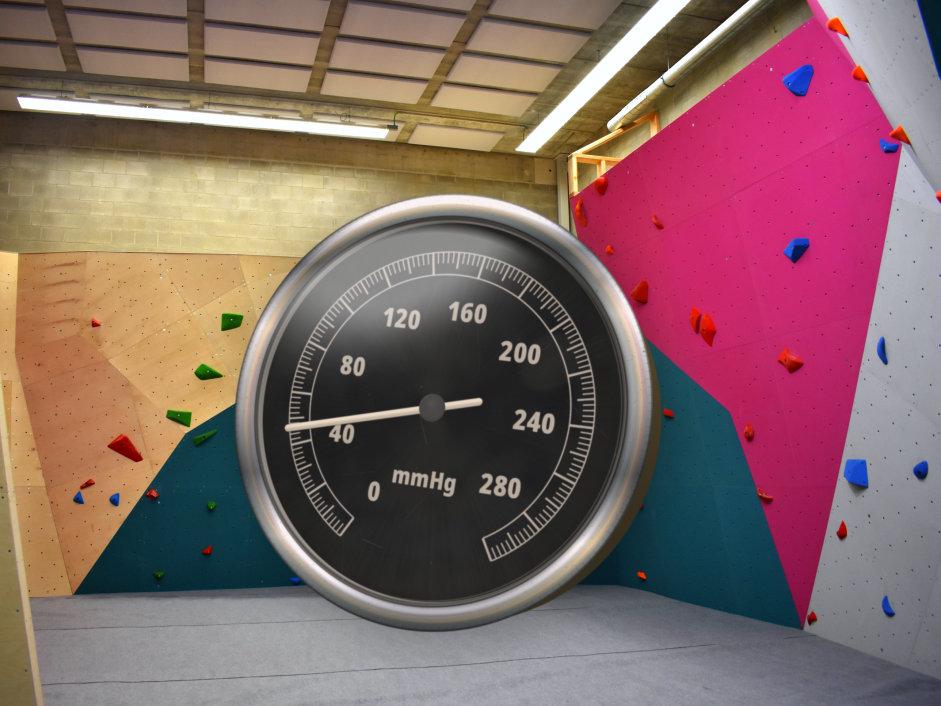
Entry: mmHg 46
